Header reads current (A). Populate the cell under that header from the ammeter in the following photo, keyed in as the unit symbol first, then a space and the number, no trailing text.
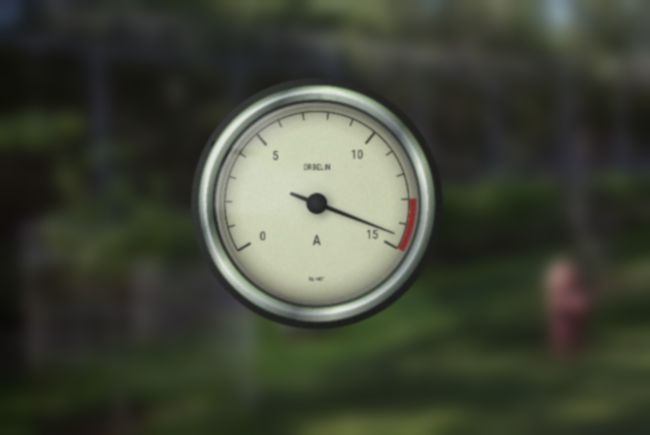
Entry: A 14.5
